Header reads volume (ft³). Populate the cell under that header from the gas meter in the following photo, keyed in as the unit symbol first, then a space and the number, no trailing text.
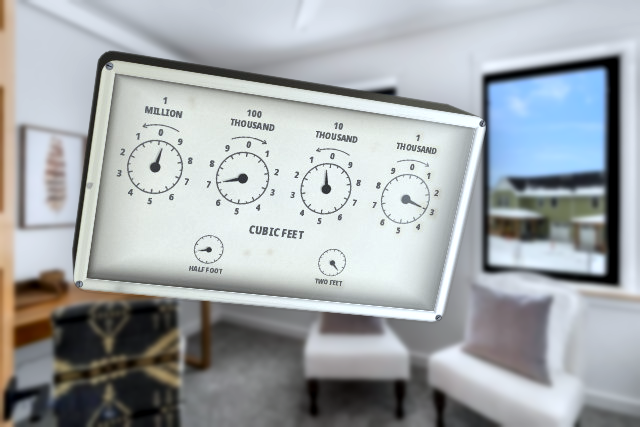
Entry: ft³ 970300
